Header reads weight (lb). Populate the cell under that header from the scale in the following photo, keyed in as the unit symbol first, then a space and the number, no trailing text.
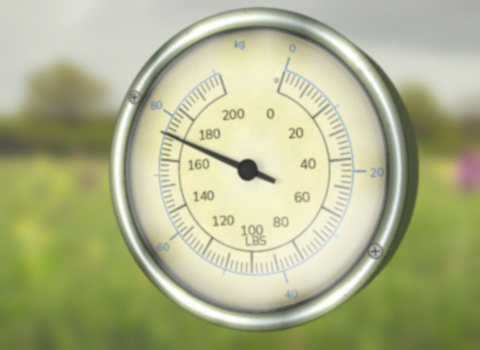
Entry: lb 170
